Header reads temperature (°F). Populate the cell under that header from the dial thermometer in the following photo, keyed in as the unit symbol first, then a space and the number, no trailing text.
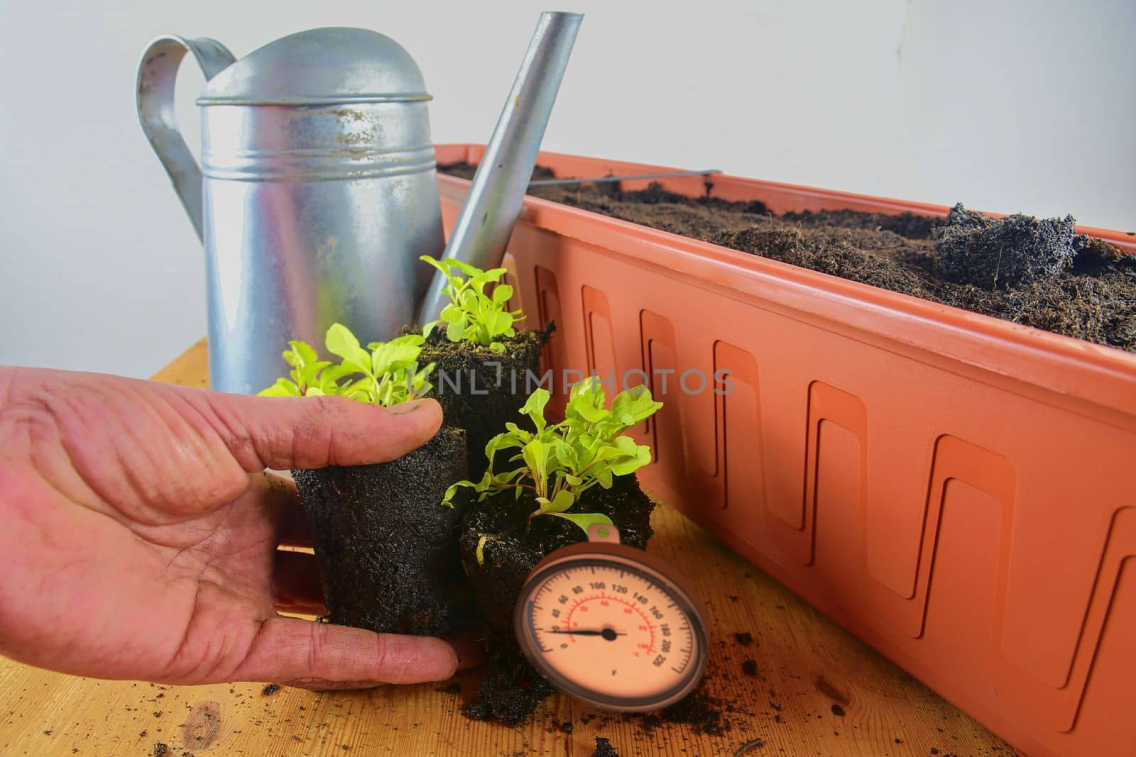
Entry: °F 20
